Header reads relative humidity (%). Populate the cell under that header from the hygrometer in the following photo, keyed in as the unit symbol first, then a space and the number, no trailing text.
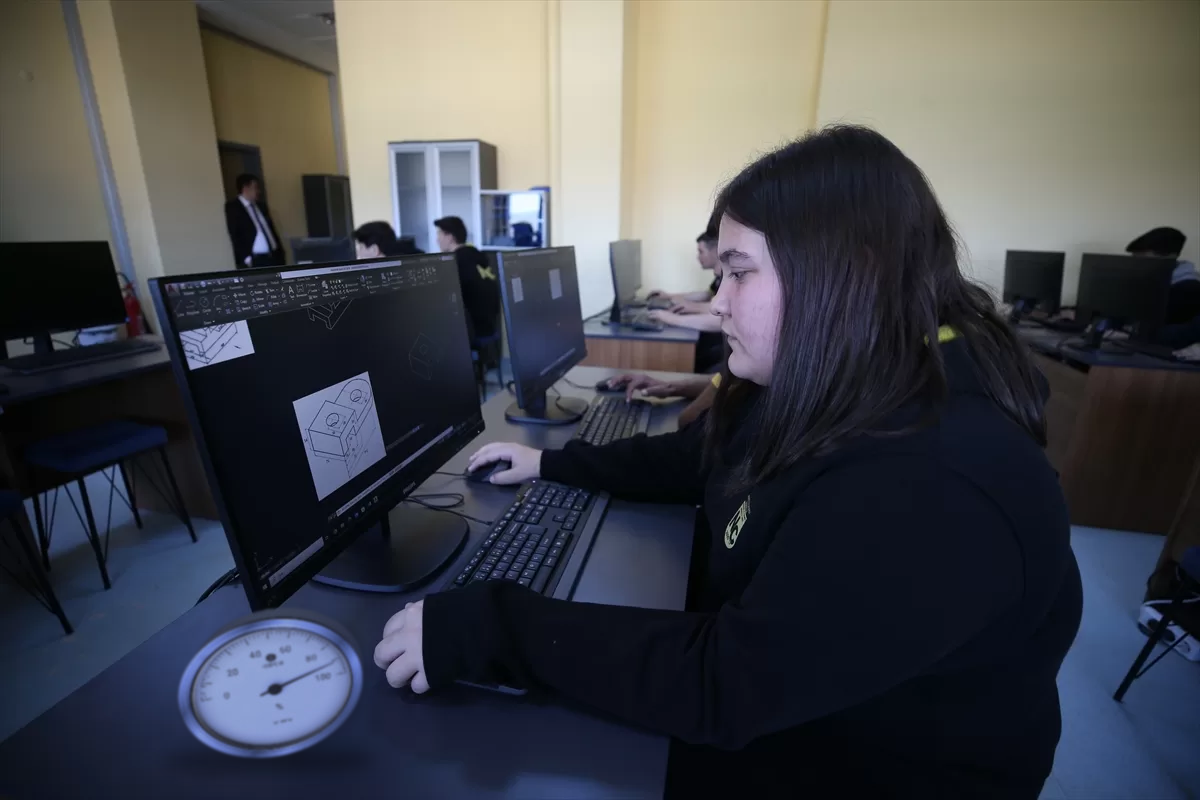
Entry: % 90
